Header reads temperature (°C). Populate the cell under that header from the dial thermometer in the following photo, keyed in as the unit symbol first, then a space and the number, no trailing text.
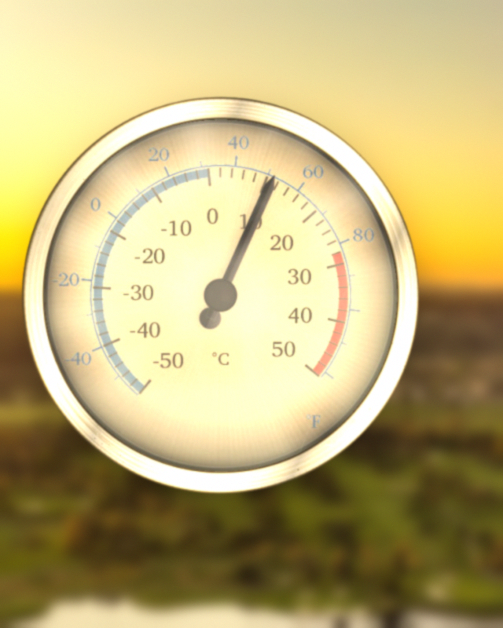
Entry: °C 11
